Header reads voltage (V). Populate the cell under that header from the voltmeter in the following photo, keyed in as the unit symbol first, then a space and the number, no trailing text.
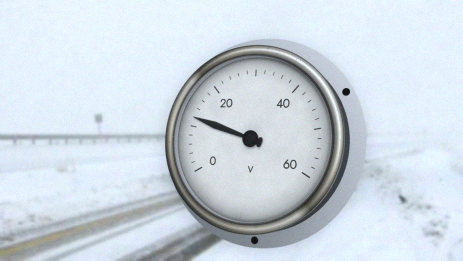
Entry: V 12
